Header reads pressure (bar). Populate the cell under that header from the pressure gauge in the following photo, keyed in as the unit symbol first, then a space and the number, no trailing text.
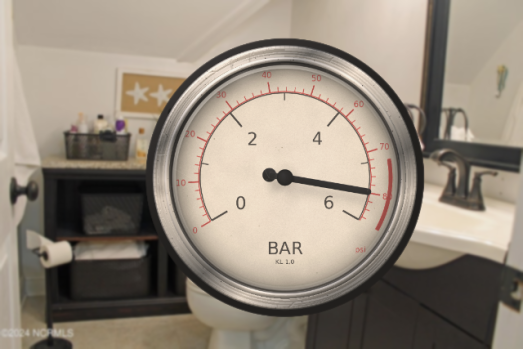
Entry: bar 5.5
